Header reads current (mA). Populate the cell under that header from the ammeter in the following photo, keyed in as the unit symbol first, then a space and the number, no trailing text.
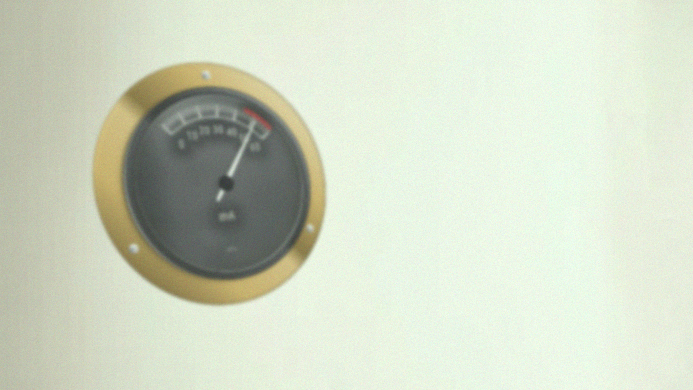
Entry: mA 50
